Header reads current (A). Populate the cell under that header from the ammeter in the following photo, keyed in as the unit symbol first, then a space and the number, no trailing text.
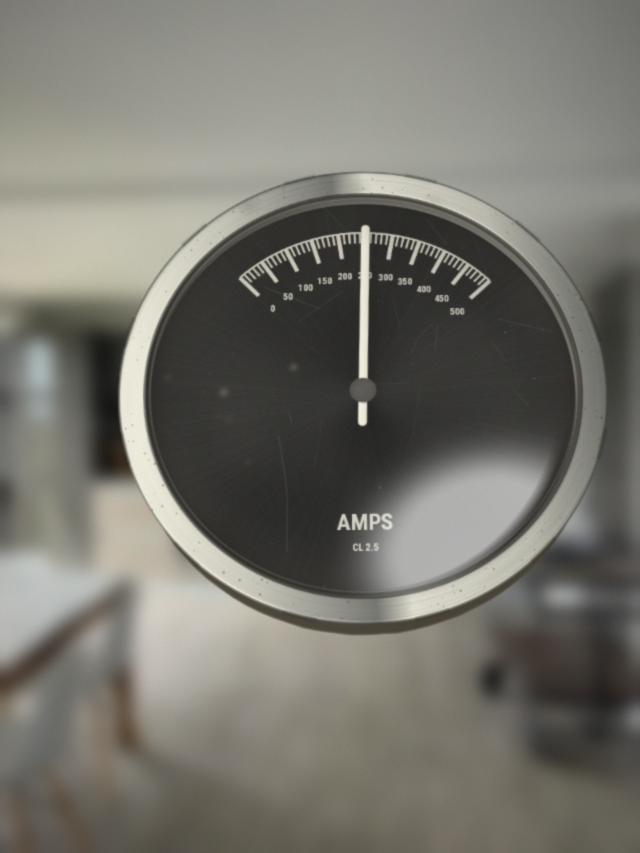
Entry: A 250
